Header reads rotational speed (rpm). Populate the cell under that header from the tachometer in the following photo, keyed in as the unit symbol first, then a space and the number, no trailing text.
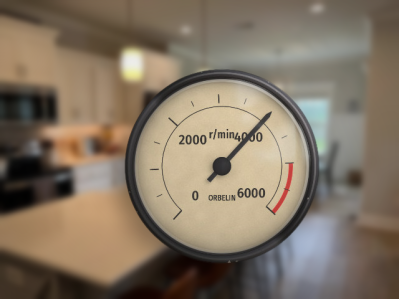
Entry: rpm 4000
